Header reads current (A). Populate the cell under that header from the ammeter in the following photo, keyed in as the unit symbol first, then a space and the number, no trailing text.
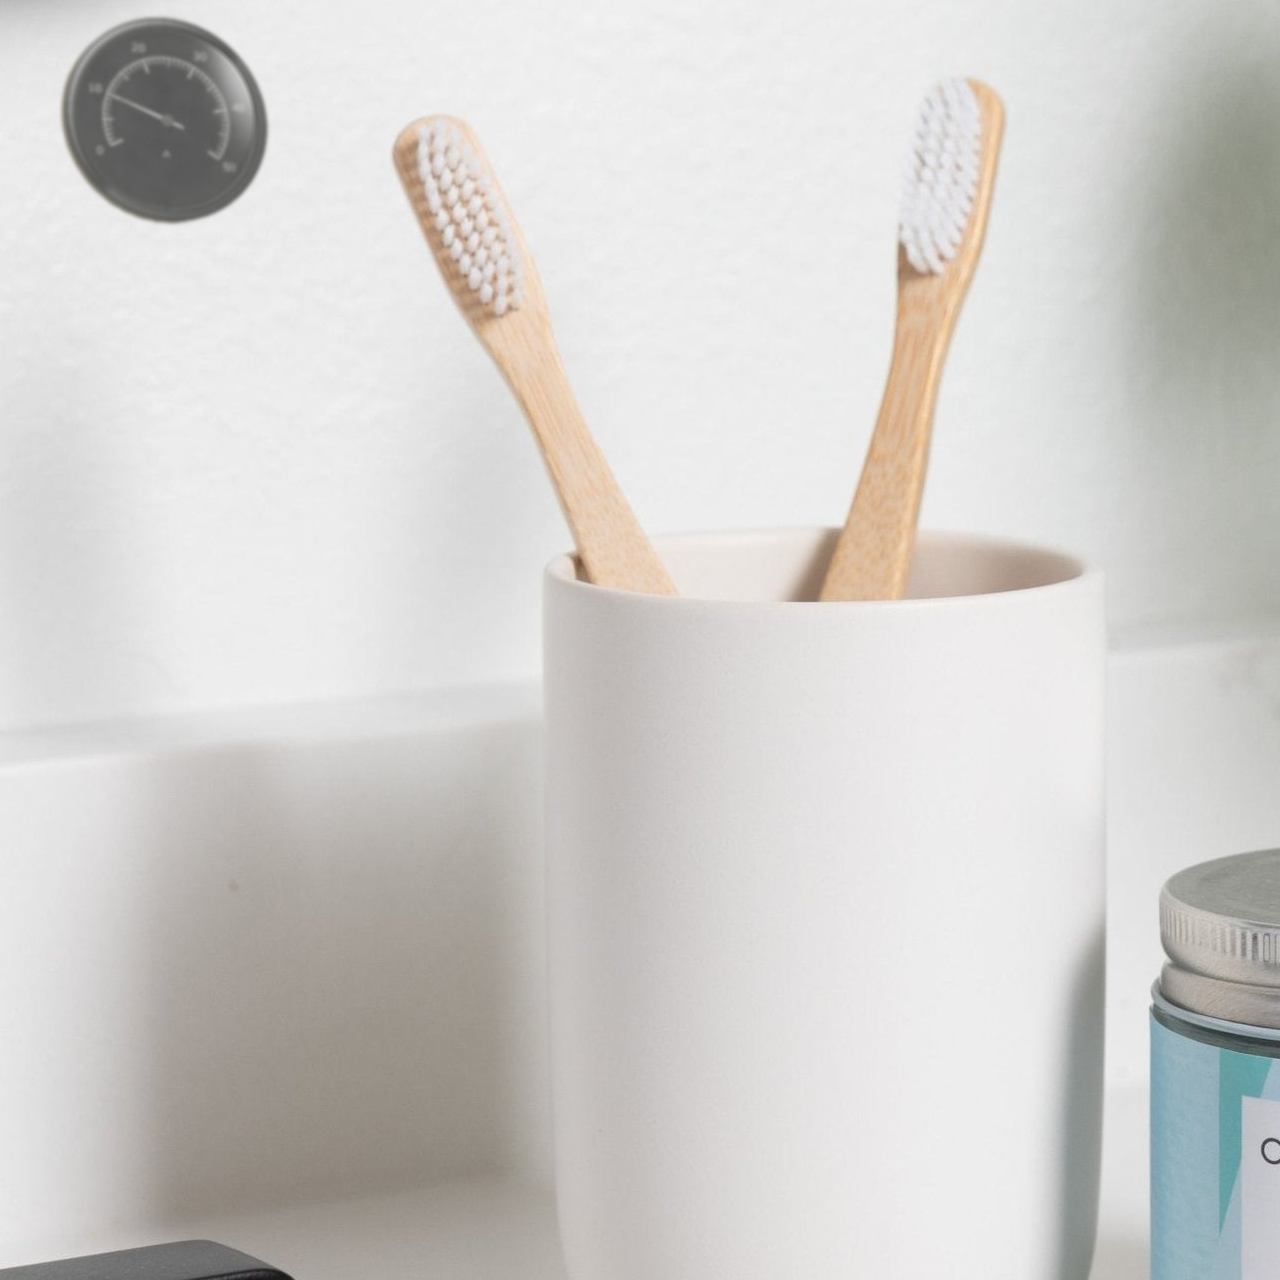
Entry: A 10
